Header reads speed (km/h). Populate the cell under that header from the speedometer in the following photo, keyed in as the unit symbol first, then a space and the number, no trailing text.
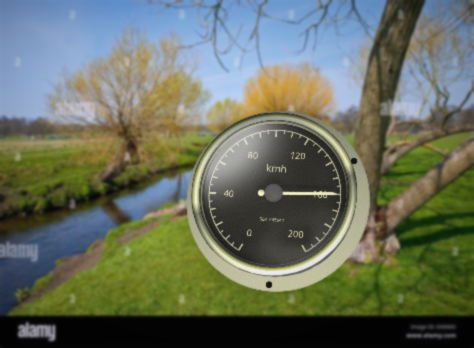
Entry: km/h 160
